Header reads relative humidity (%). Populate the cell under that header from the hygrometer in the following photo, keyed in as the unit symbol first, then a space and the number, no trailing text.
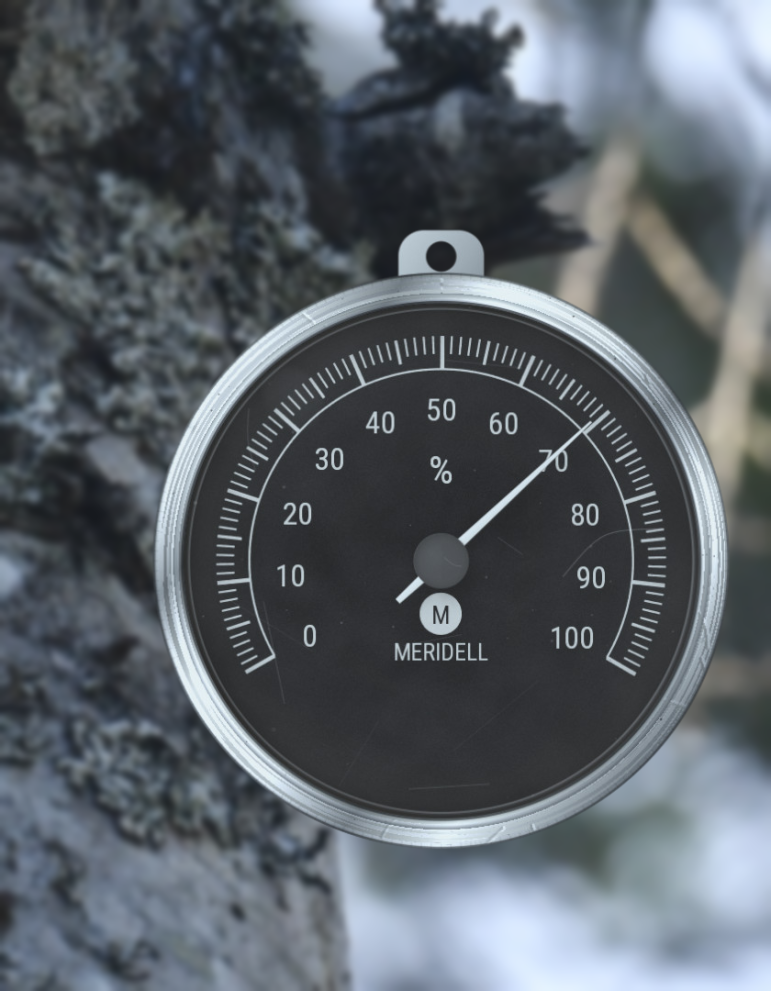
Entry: % 69.5
